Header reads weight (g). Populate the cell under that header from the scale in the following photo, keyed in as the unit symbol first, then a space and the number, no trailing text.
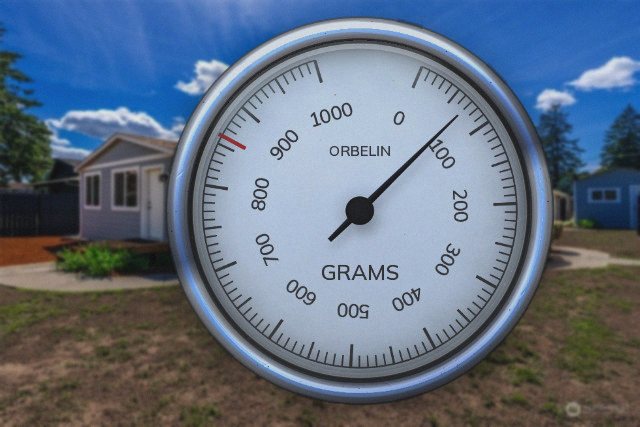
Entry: g 70
